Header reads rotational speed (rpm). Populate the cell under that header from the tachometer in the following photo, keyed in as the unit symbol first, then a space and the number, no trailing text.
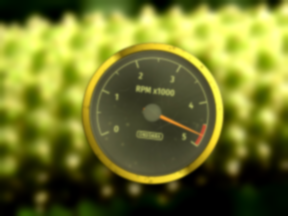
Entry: rpm 4750
